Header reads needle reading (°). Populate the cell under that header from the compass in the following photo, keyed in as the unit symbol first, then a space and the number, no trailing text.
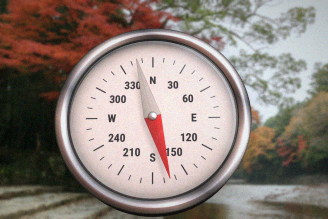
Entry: ° 165
